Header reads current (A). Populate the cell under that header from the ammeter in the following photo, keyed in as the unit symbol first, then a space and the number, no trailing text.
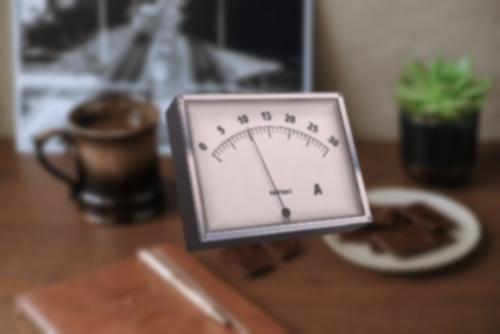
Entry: A 10
